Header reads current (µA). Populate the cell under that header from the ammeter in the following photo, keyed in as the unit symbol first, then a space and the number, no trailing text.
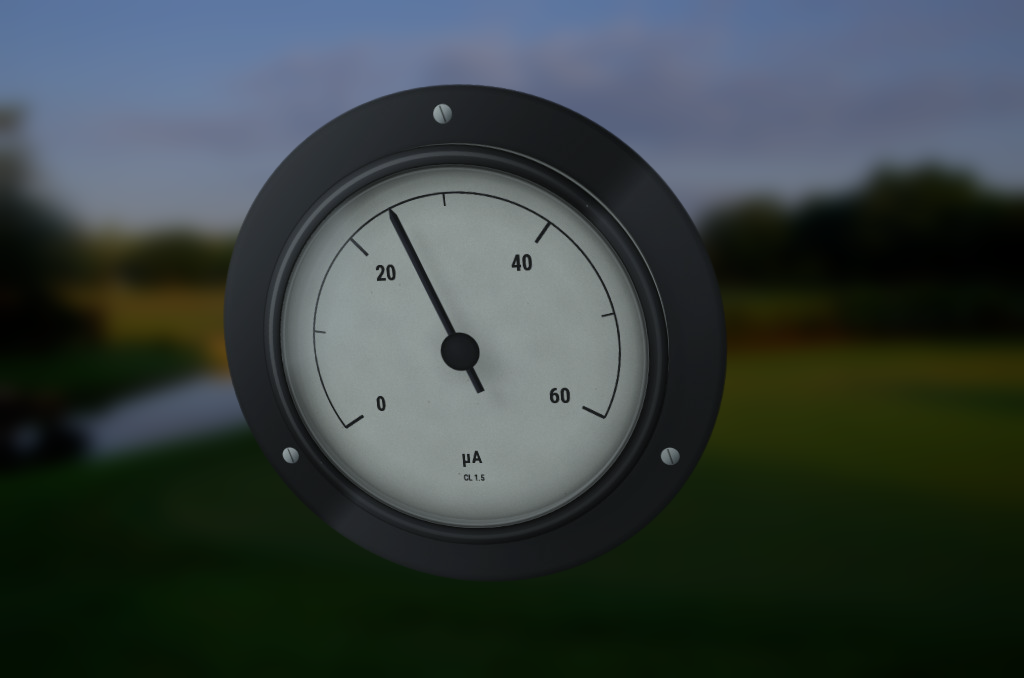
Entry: µA 25
